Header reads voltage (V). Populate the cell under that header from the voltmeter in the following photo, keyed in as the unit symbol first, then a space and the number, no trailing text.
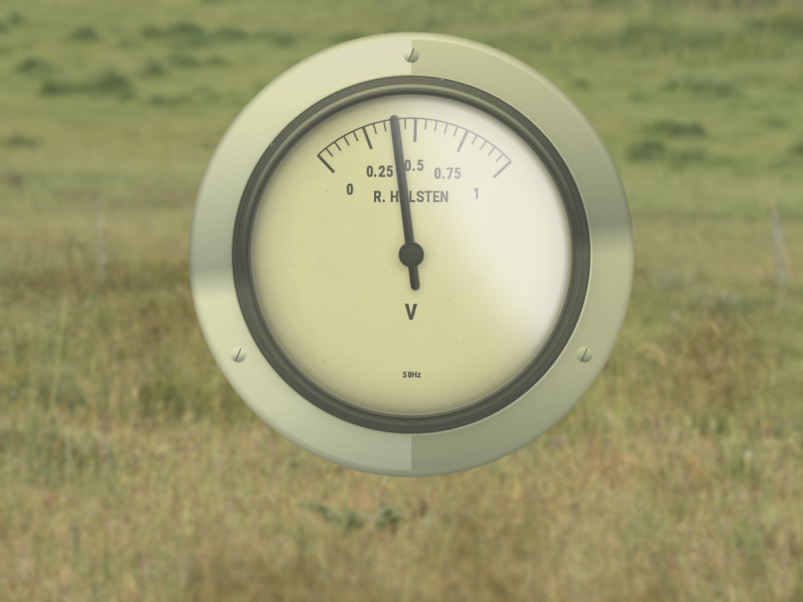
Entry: V 0.4
